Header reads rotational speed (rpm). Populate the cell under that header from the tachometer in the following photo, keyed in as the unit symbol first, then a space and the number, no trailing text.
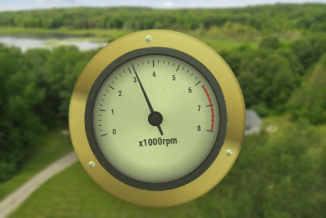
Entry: rpm 3200
